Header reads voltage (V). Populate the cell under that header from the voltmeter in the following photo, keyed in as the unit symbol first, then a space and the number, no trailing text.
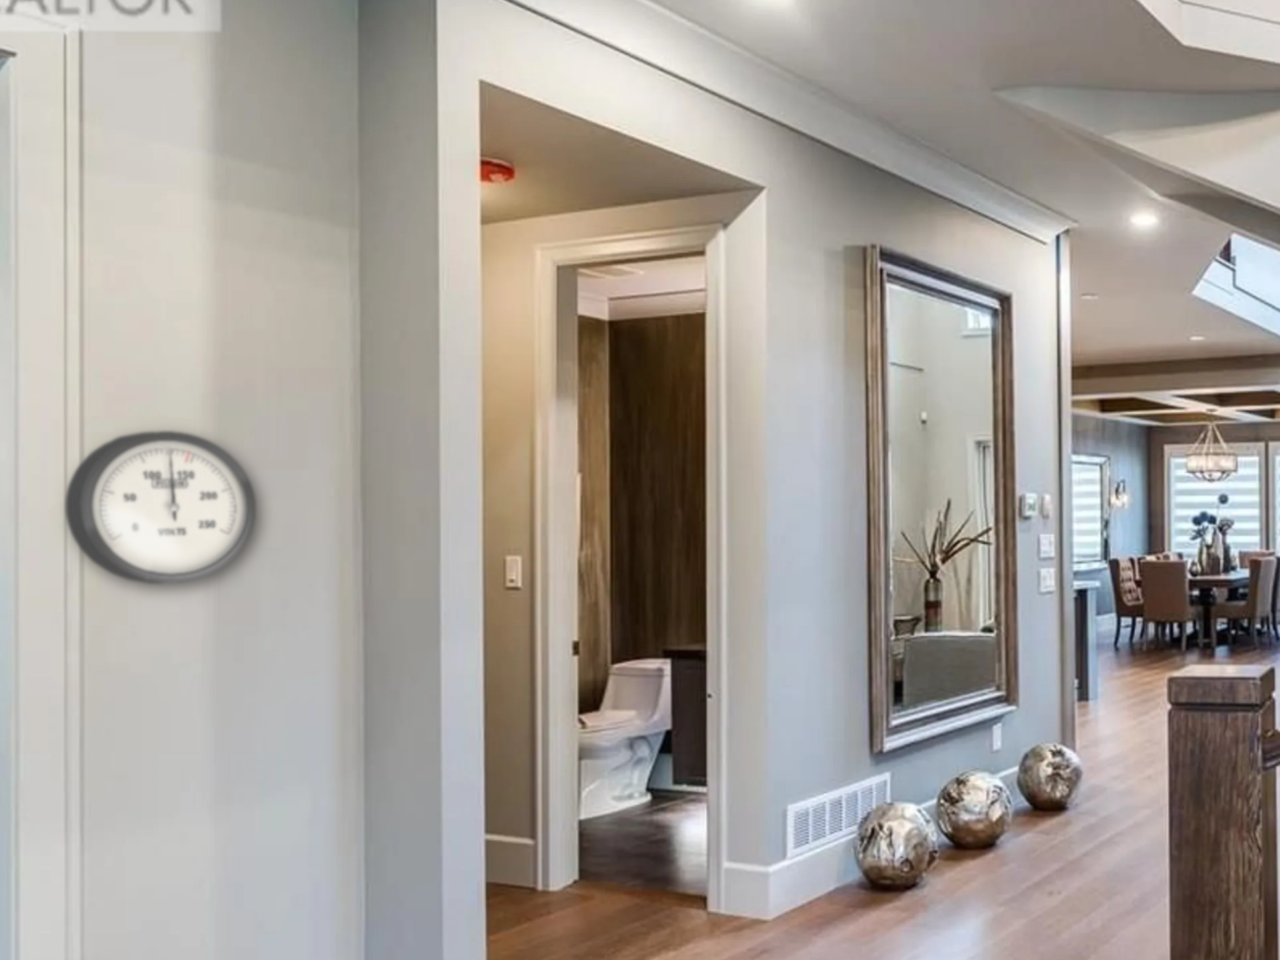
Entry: V 125
